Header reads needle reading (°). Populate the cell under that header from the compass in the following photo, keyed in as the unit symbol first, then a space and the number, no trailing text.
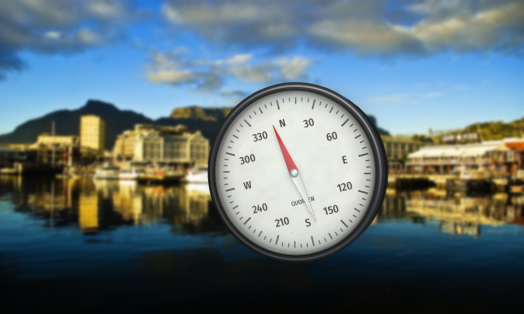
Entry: ° 350
